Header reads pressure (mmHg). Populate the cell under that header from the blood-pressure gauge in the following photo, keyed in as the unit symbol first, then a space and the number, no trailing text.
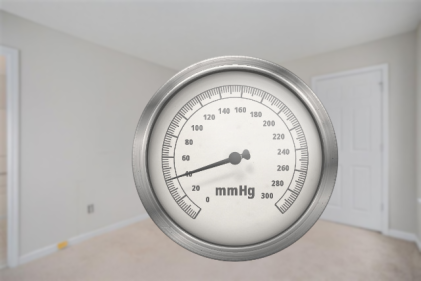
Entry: mmHg 40
